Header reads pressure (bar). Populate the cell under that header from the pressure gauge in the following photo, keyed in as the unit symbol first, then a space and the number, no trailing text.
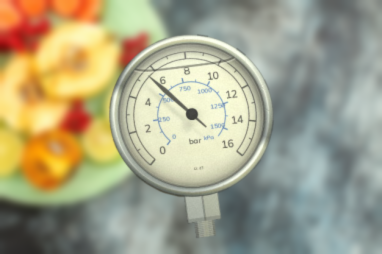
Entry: bar 5.5
